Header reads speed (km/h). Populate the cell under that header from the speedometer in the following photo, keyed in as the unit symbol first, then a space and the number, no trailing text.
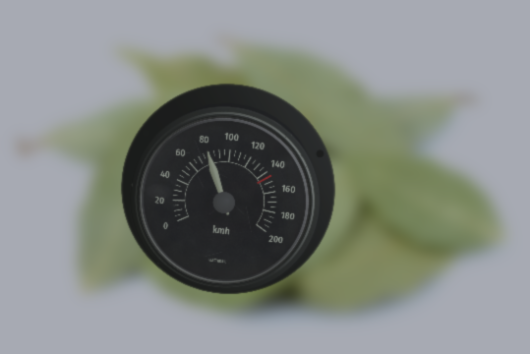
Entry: km/h 80
